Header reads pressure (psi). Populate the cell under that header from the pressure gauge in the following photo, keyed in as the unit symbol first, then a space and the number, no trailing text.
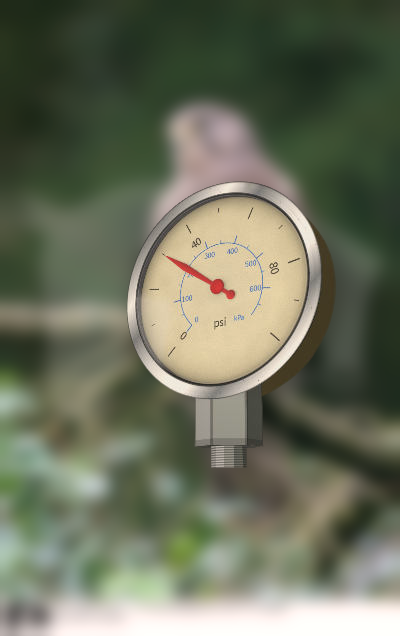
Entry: psi 30
